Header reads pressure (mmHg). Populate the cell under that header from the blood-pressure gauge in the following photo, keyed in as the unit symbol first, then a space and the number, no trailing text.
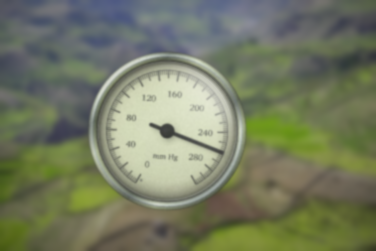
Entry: mmHg 260
